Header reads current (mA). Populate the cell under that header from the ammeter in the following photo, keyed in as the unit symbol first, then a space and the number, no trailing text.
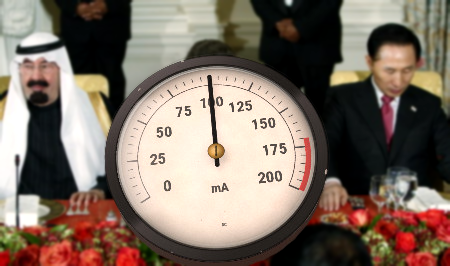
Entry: mA 100
